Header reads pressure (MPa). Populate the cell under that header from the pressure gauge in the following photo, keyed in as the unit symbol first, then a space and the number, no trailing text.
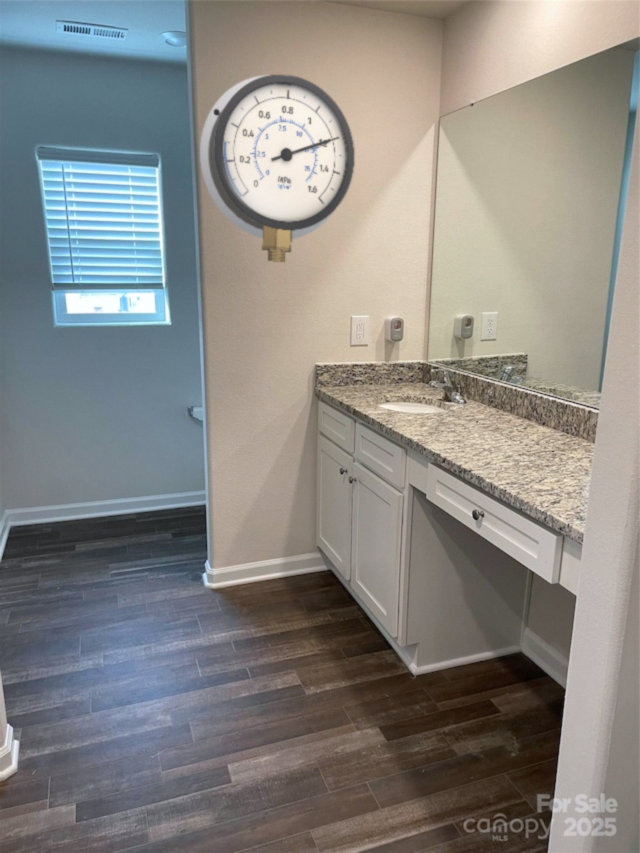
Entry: MPa 1.2
